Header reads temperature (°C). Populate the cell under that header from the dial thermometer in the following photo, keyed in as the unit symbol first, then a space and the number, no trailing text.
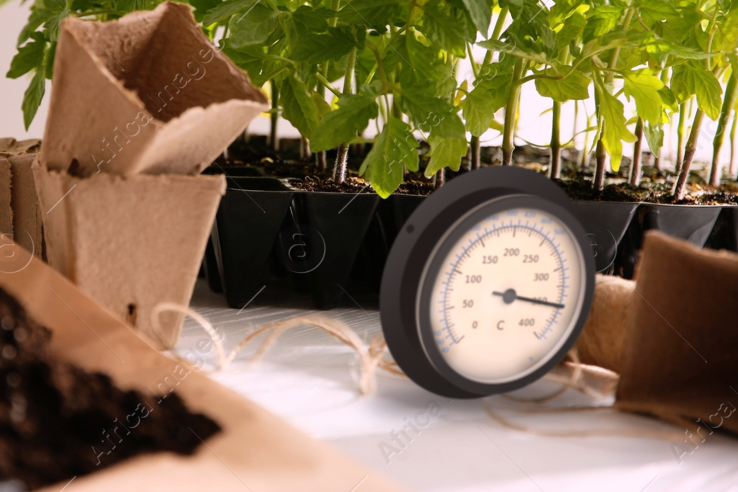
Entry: °C 350
